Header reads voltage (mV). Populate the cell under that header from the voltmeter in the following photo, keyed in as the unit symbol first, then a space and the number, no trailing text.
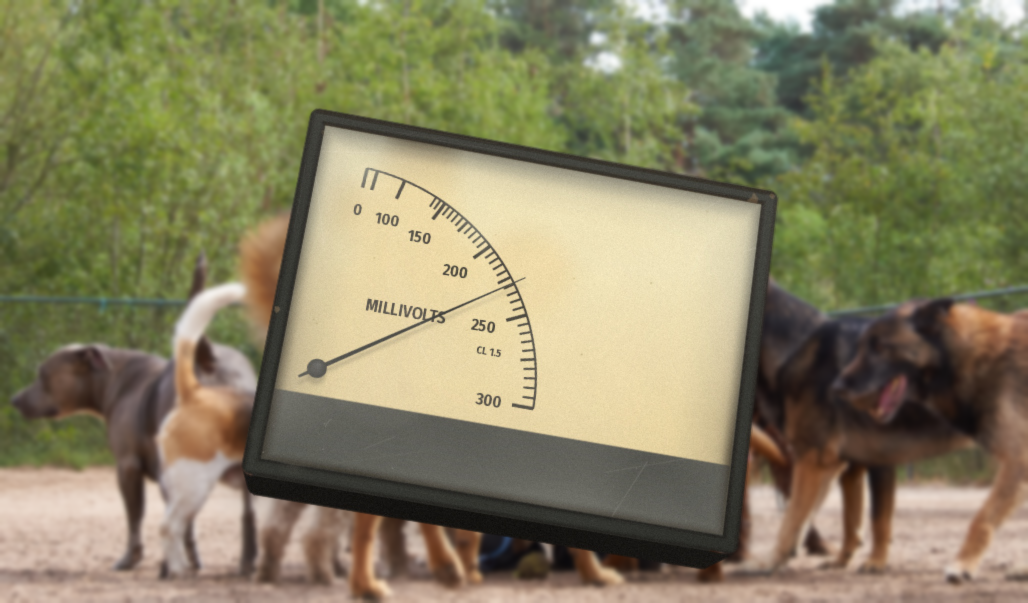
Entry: mV 230
